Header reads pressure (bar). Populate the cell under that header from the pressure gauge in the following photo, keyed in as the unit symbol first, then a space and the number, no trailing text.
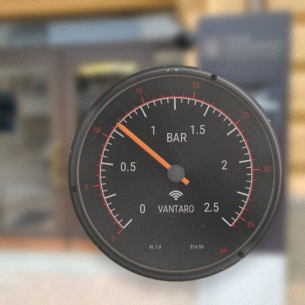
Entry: bar 0.8
